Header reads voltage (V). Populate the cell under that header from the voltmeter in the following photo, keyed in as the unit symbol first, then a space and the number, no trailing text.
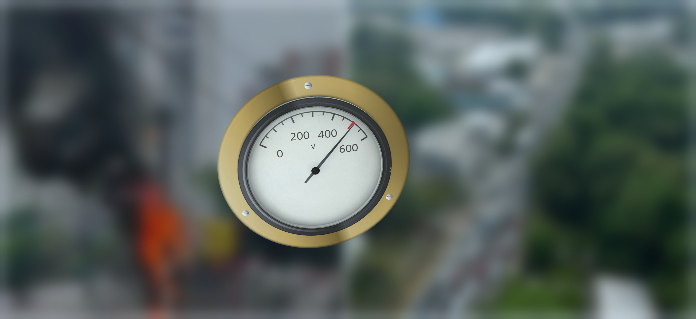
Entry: V 500
